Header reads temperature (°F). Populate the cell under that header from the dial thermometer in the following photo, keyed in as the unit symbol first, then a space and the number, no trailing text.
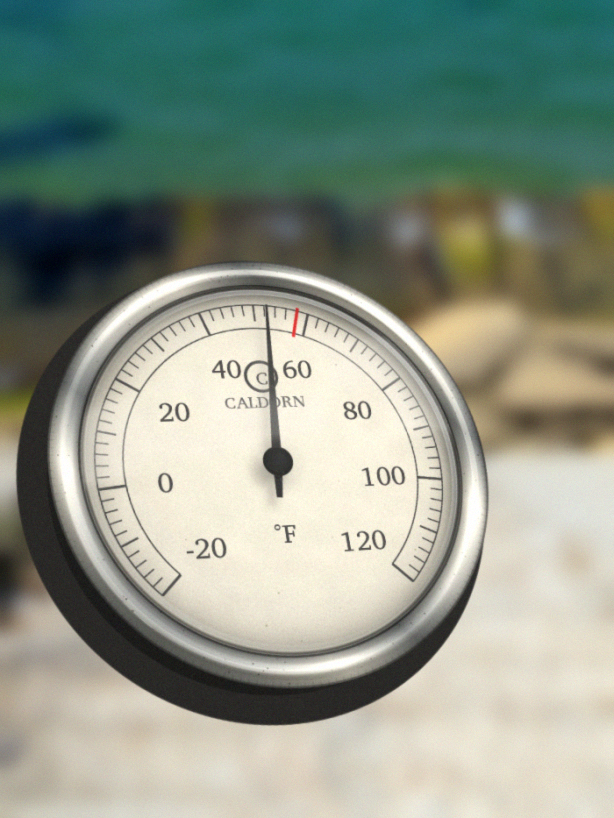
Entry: °F 52
